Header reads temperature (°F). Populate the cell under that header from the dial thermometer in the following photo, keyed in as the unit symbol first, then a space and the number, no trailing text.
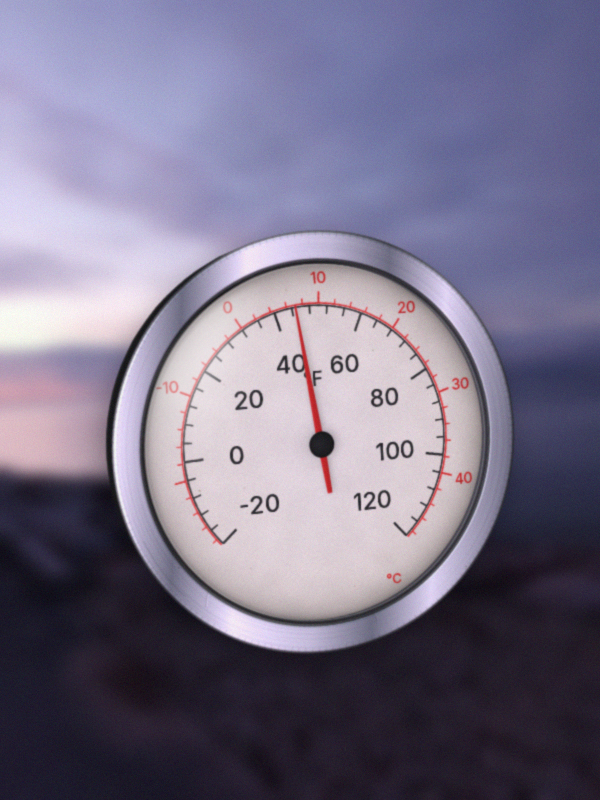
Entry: °F 44
